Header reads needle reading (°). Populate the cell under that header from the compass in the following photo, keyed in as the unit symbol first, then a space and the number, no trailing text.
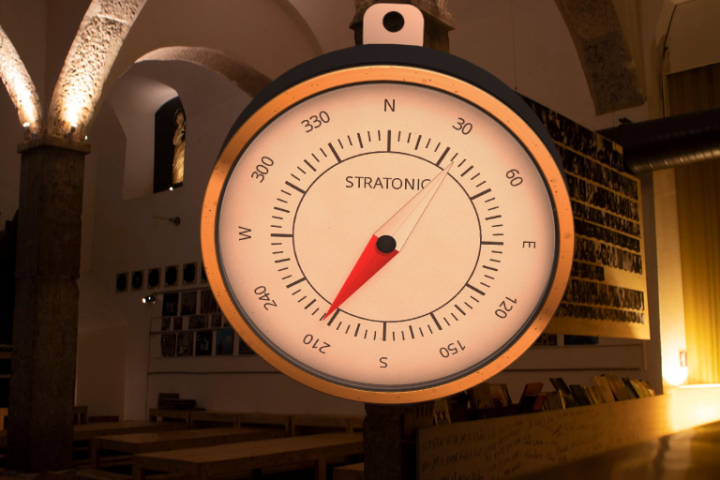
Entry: ° 215
